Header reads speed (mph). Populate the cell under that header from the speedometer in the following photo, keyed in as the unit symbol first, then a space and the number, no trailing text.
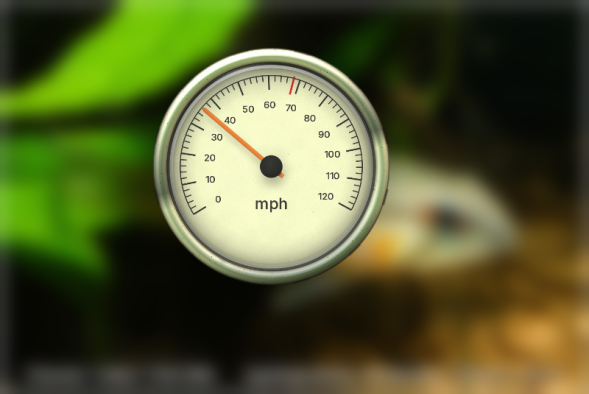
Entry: mph 36
